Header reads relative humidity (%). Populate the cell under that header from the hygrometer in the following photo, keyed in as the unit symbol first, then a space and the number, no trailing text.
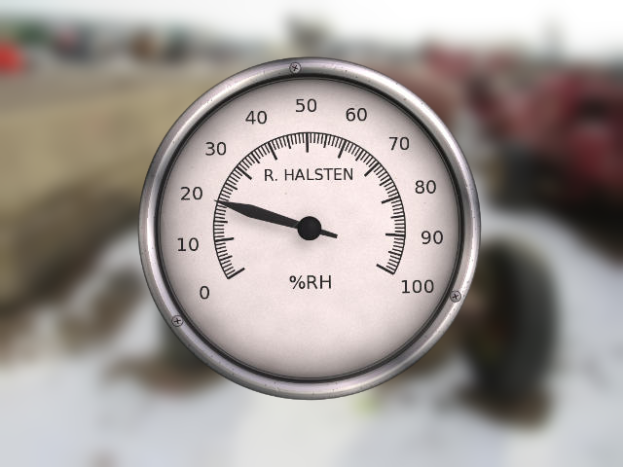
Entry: % 20
